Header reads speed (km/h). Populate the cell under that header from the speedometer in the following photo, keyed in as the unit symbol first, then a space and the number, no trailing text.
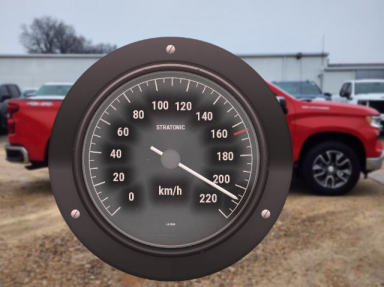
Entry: km/h 207.5
